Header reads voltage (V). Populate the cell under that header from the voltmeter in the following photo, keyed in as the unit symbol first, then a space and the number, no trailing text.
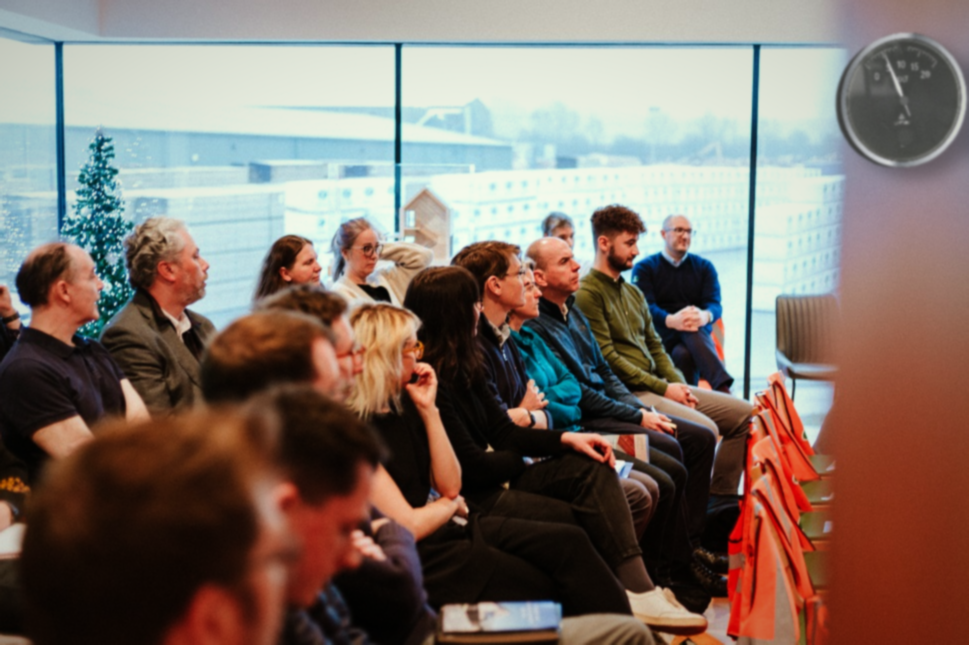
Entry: V 5
